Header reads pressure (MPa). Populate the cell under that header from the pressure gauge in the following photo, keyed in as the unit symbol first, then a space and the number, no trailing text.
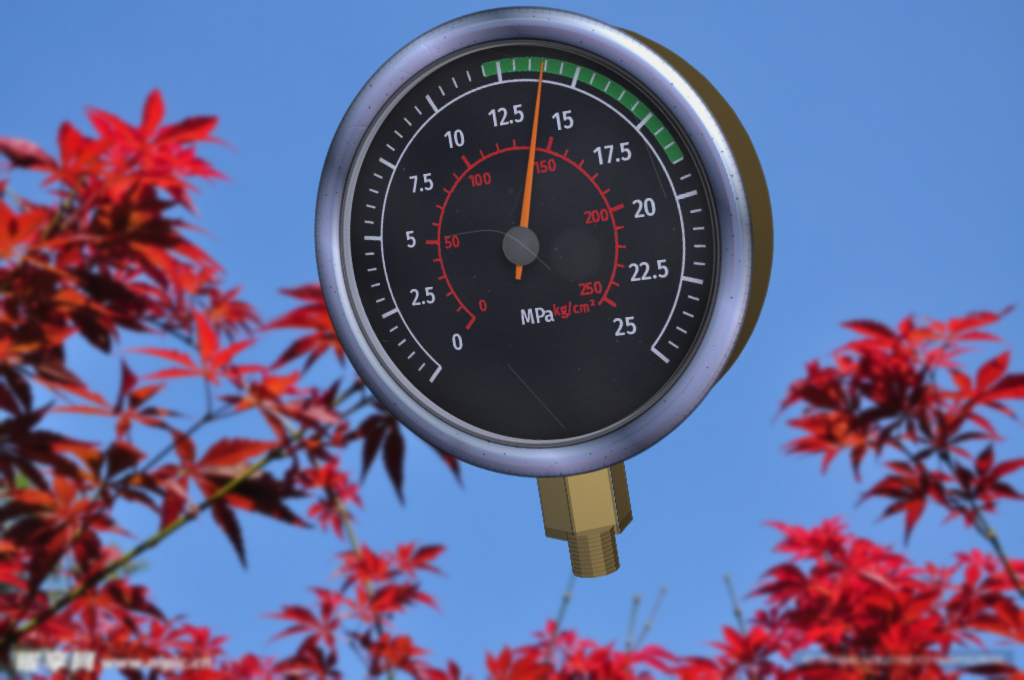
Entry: MPa 14
